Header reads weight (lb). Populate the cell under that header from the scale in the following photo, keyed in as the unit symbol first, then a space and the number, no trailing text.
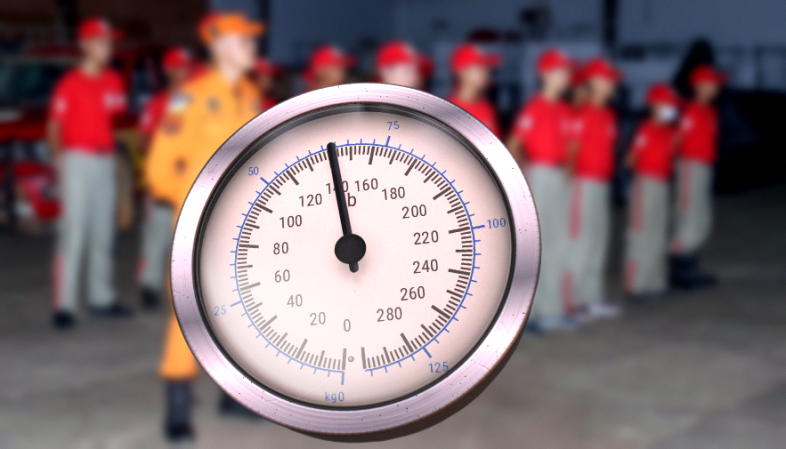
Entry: lb 142
